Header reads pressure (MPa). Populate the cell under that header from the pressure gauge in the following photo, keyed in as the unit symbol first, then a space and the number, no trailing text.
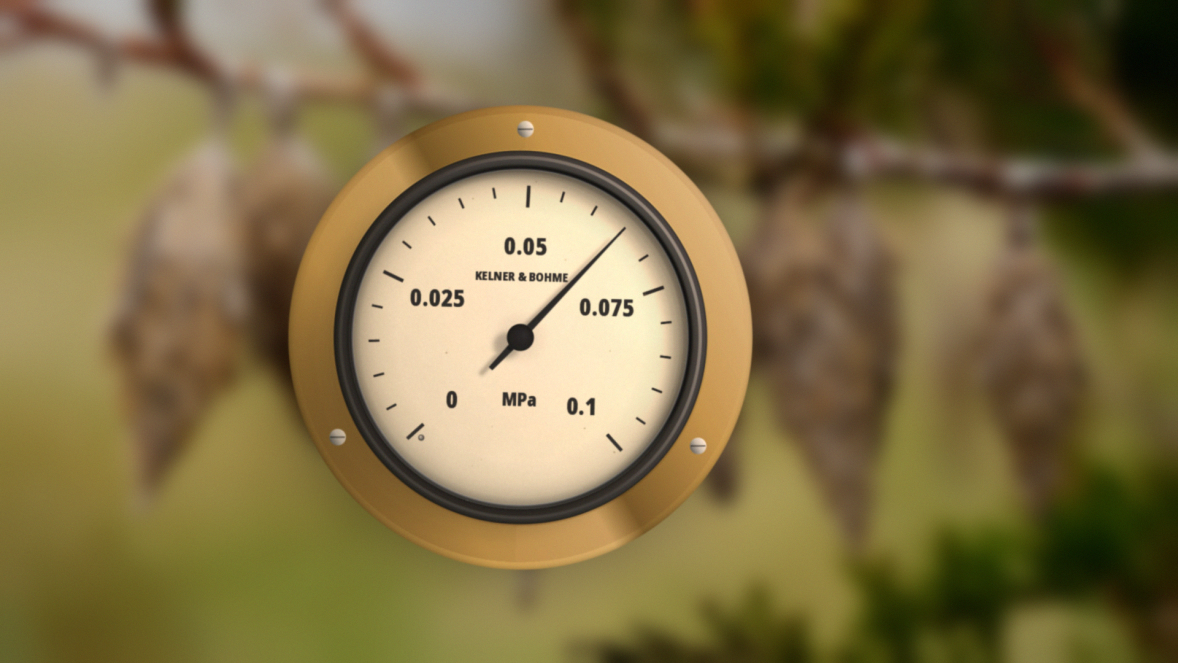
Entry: MPa 0.065
